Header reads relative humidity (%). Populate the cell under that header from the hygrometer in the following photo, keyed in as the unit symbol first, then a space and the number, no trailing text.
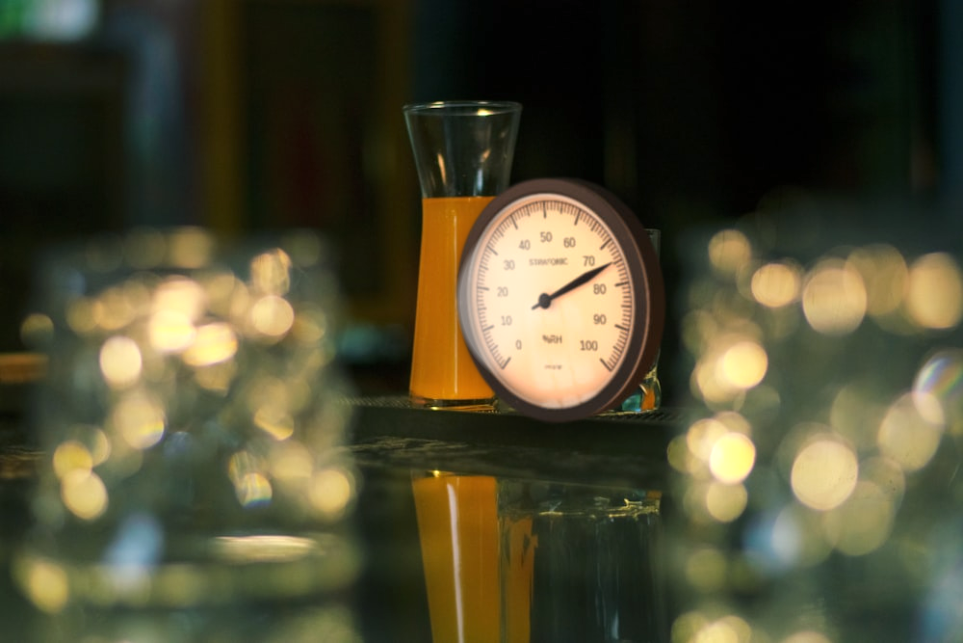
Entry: % 75
